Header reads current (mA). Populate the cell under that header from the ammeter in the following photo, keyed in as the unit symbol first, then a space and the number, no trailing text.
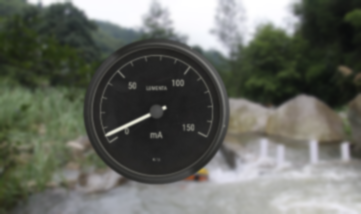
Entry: mA 5
